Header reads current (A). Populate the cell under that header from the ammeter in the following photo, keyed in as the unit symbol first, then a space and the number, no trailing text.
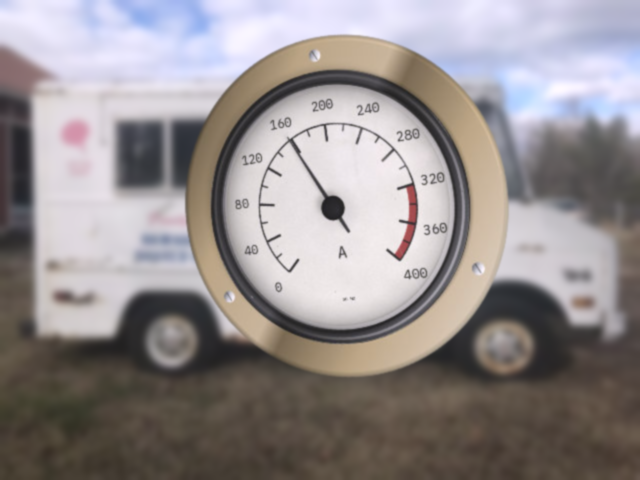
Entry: A 160
